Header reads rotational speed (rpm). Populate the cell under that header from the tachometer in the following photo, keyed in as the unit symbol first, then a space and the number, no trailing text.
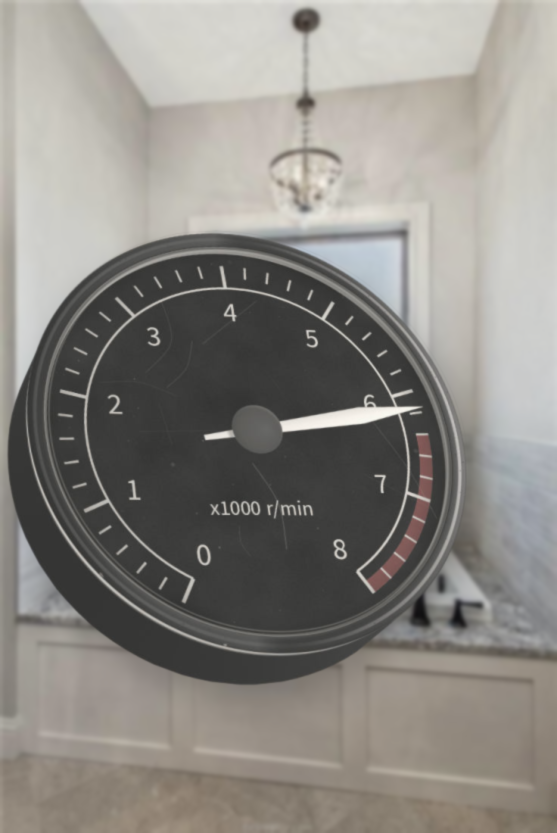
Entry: rpm 6200
